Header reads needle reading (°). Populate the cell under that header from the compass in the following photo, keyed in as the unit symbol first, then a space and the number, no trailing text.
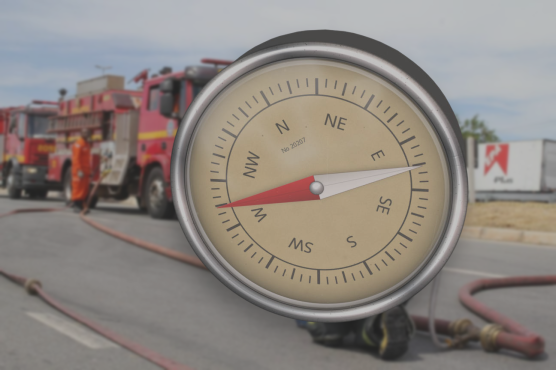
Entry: ° 285
